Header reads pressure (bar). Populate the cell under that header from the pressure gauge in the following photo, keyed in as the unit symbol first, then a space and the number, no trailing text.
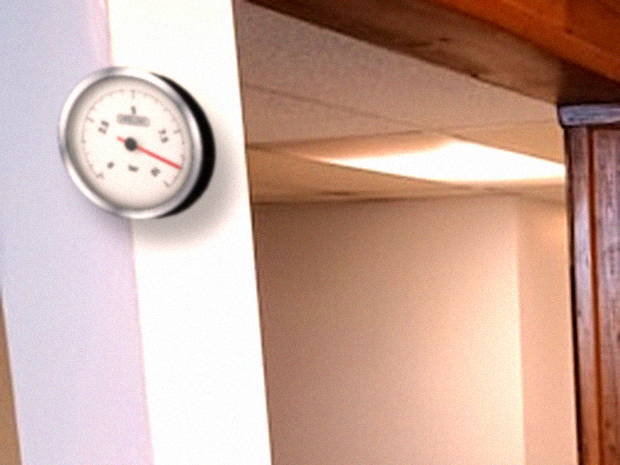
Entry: bar 9
